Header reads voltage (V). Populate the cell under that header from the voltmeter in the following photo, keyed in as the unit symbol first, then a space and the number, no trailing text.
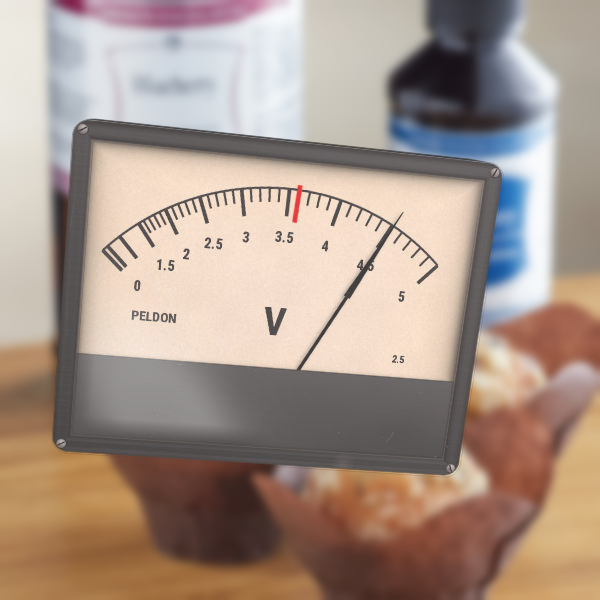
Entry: V 4.5
